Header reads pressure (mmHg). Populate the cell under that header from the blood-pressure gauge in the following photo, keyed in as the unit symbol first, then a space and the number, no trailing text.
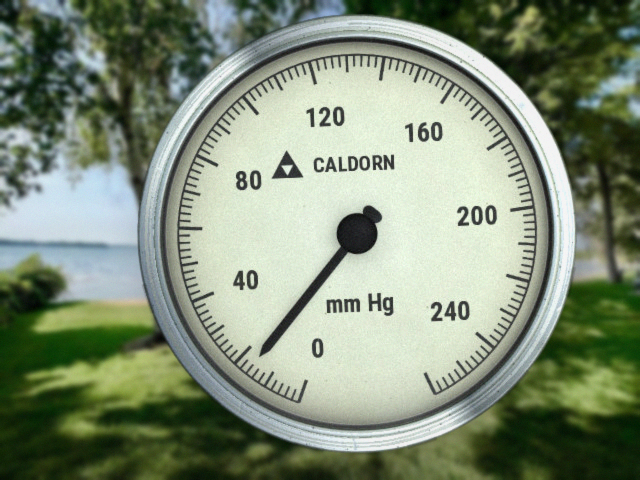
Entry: mmHg 16
